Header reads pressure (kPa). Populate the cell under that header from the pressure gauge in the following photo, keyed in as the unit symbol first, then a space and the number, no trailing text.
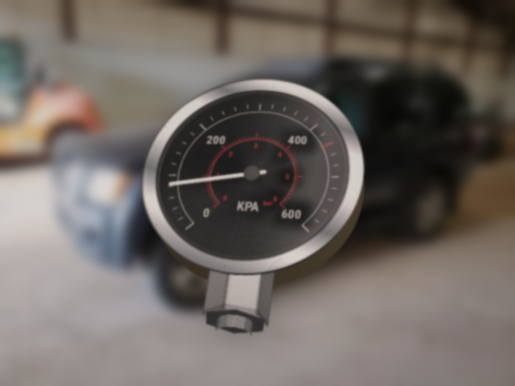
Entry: kPa 80
